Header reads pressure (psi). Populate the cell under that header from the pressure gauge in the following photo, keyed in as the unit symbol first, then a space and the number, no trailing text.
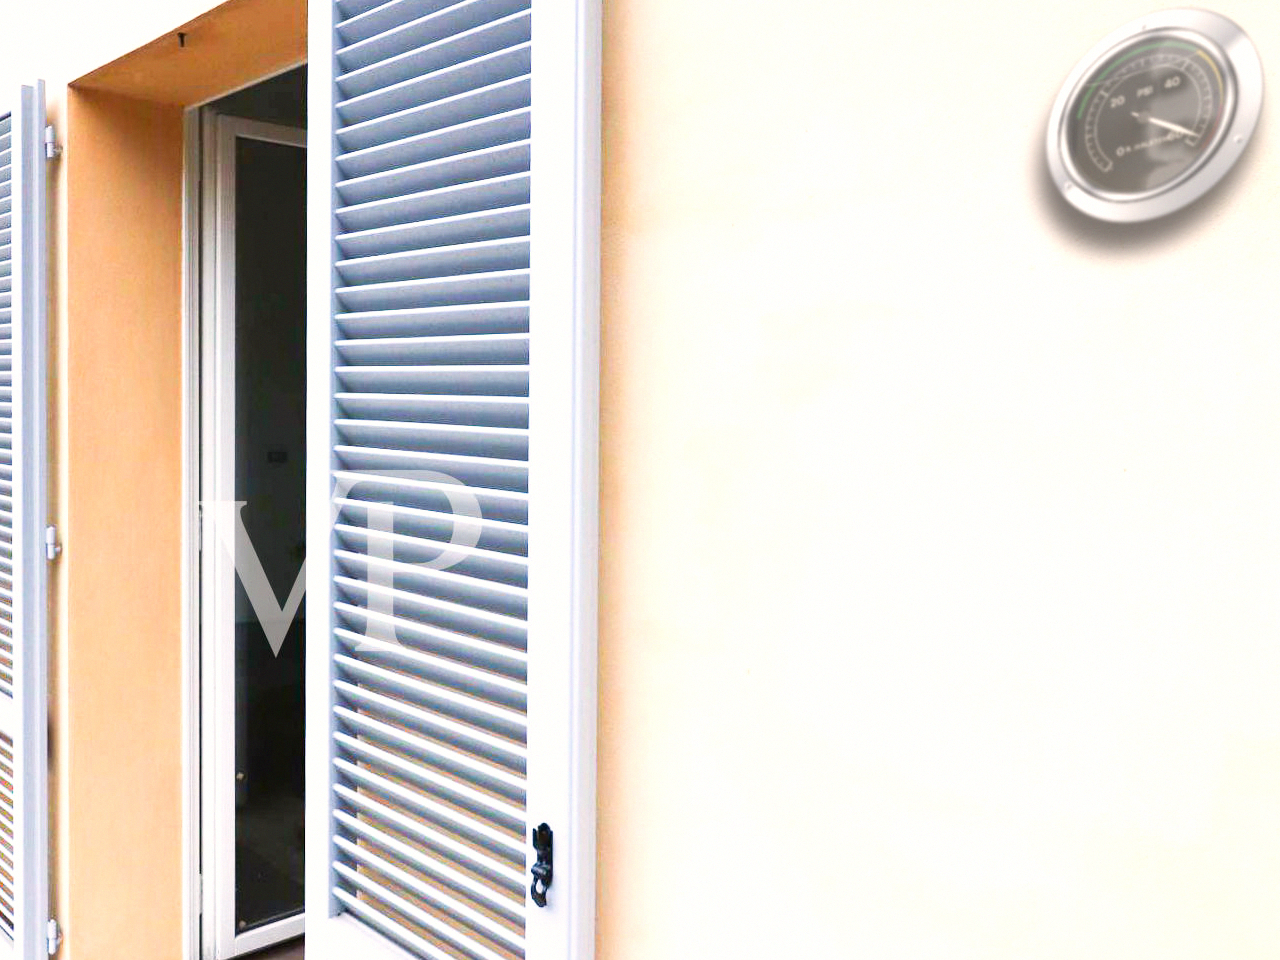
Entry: psi 58
